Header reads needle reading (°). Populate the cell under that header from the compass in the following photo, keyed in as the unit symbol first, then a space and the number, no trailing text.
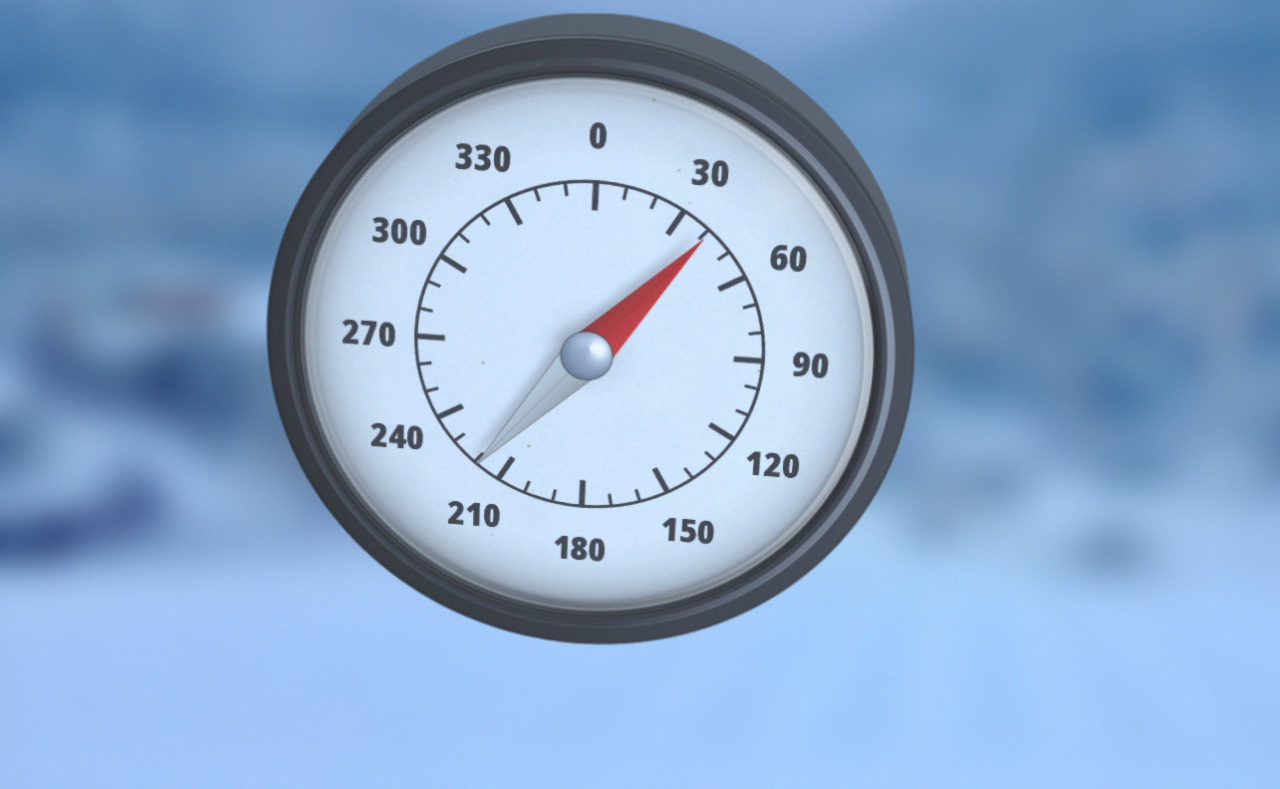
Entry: ° 40
